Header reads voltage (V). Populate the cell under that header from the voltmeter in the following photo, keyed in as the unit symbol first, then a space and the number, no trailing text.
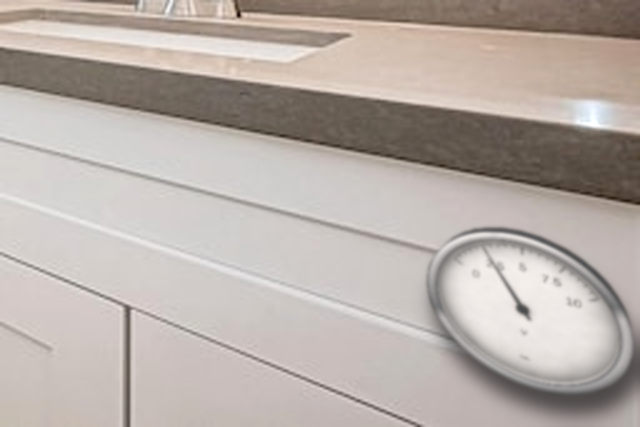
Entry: V 2.5
